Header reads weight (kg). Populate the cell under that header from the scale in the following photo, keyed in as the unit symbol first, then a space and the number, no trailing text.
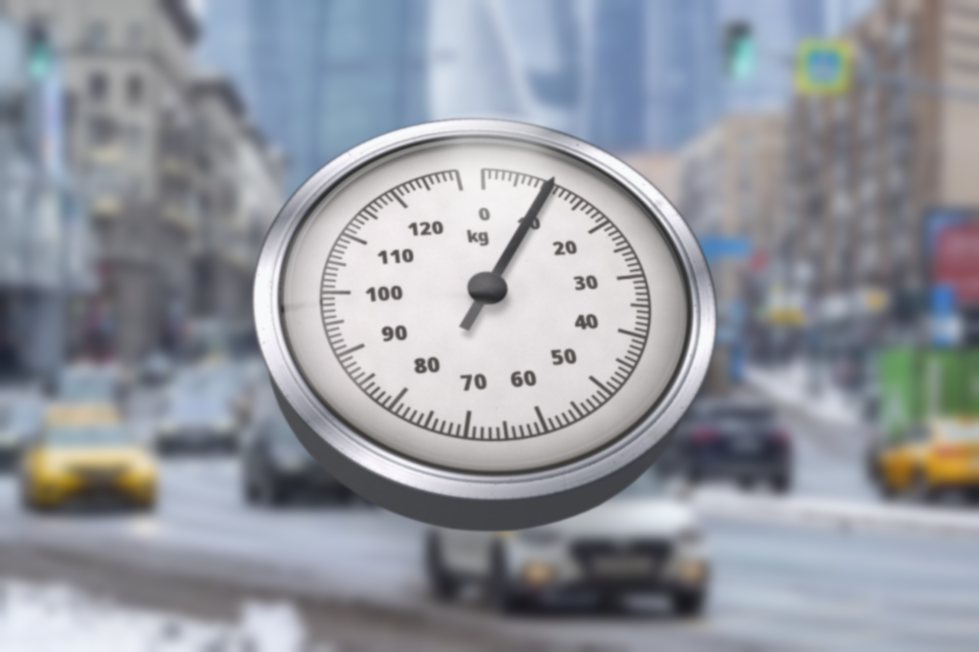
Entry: kg 10
